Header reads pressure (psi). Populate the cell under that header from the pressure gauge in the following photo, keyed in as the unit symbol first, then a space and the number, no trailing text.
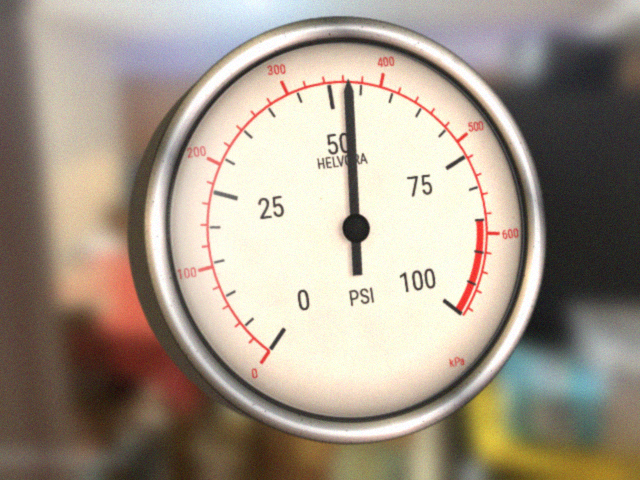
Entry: psi 52.5
